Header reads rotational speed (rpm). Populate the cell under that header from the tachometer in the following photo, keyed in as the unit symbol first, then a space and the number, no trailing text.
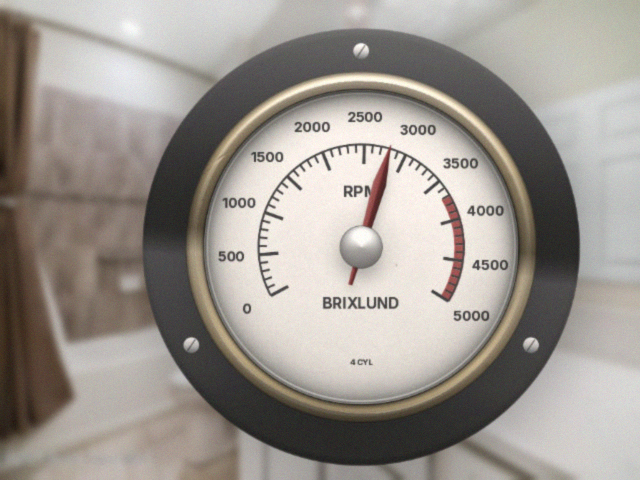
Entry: rpm 2800
